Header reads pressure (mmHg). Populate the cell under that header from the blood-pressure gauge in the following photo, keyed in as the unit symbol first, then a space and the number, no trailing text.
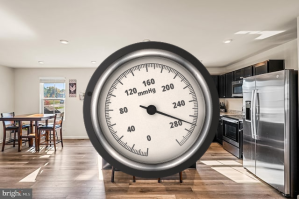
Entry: mmHg 270
